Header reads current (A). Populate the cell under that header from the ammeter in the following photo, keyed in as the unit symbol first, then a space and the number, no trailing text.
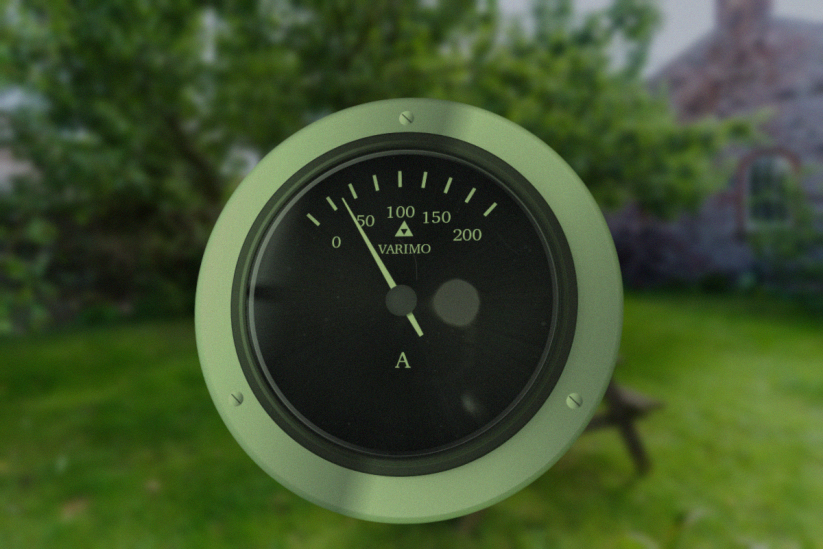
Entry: A 37.5
